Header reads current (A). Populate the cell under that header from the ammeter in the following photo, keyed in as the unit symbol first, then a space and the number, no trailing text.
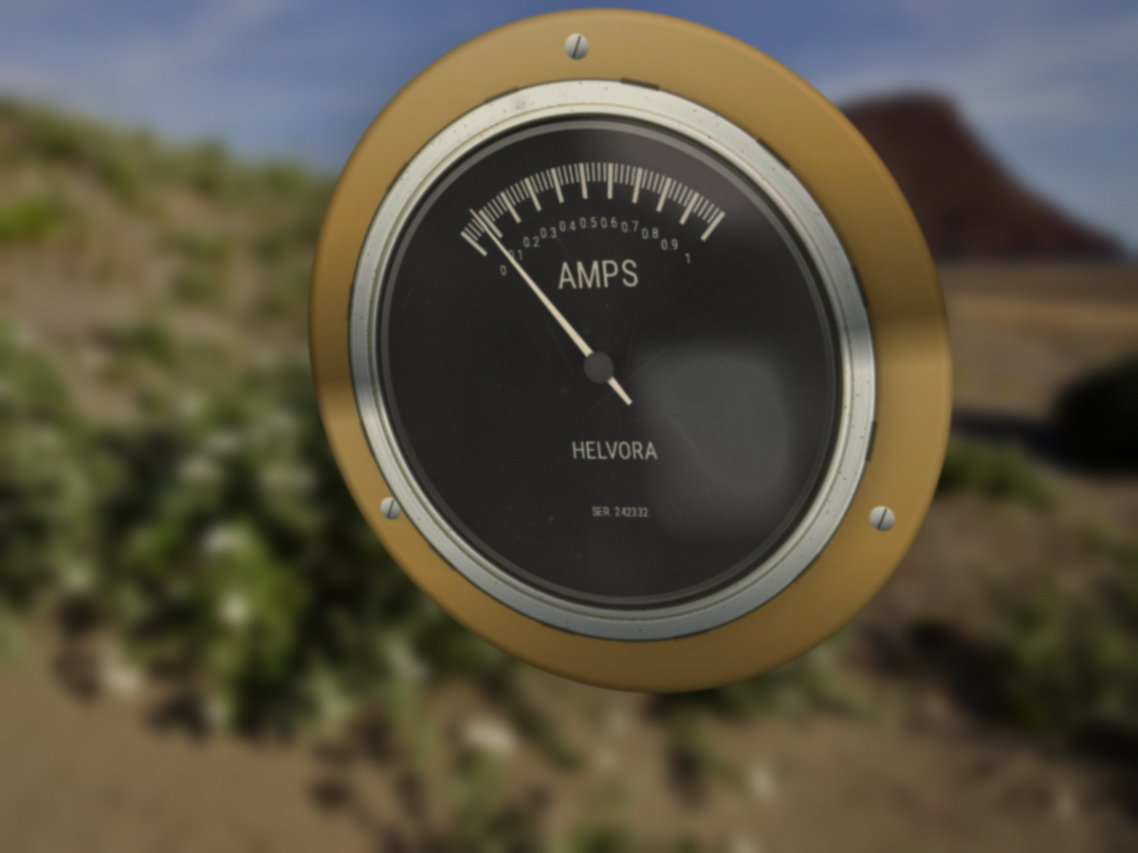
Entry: A 0.1
